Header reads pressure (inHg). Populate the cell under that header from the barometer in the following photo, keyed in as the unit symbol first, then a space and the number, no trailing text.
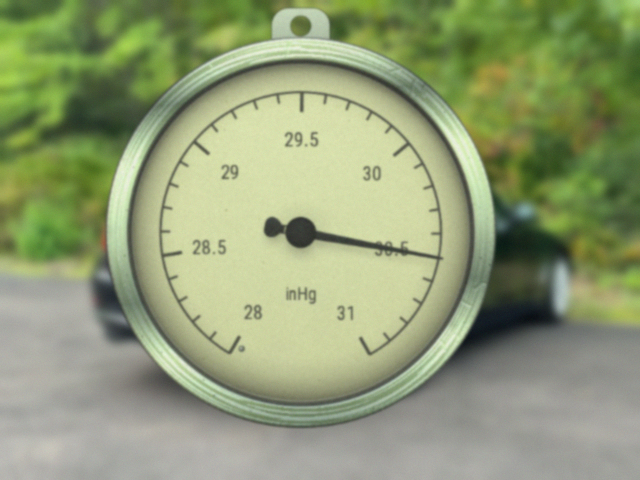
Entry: inHg 30.5
